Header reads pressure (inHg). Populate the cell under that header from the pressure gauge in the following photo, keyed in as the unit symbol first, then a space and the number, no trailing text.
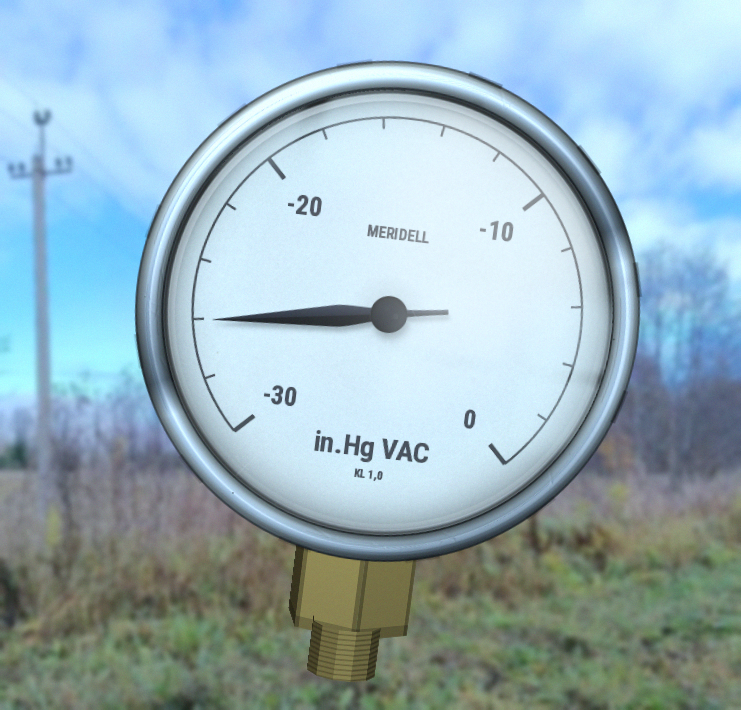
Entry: inHg -26
